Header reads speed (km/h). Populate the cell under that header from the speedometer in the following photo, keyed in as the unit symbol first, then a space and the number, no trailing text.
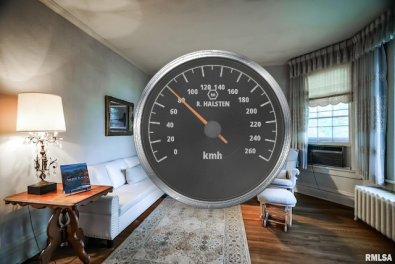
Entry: km/h 80
